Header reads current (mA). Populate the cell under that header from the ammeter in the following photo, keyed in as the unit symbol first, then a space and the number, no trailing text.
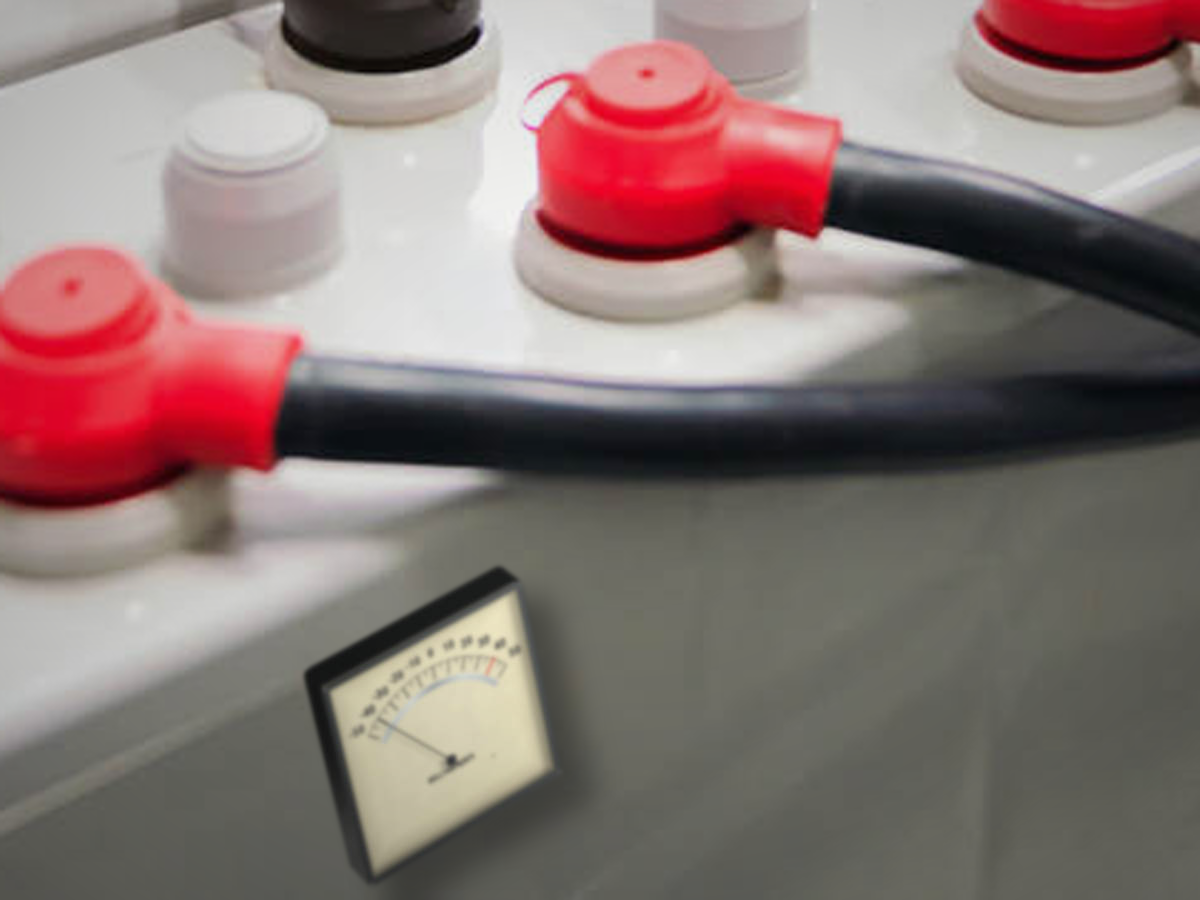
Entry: mA -40
